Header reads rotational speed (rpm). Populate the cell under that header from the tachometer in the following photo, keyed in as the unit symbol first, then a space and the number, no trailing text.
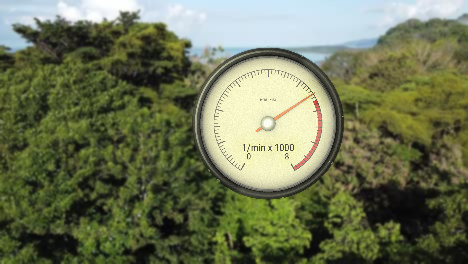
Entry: rpm 5500
